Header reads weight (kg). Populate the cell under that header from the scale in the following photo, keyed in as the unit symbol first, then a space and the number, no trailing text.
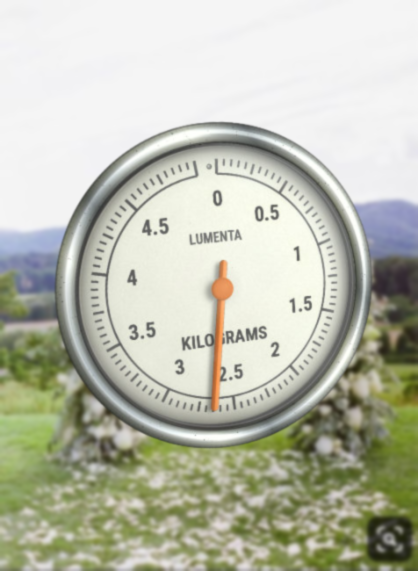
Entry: kg 2.65
